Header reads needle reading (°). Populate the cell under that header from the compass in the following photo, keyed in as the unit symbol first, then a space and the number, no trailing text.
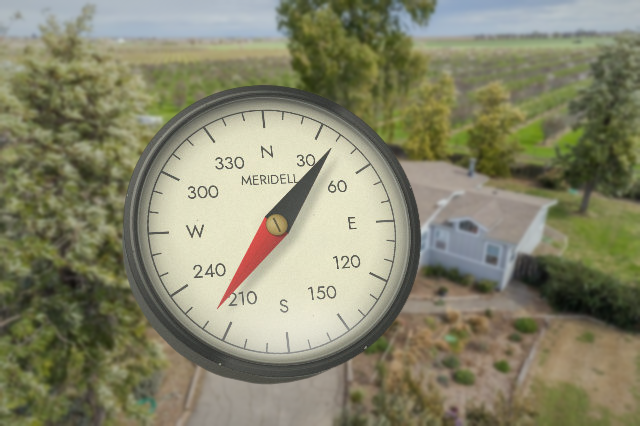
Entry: ° 220
